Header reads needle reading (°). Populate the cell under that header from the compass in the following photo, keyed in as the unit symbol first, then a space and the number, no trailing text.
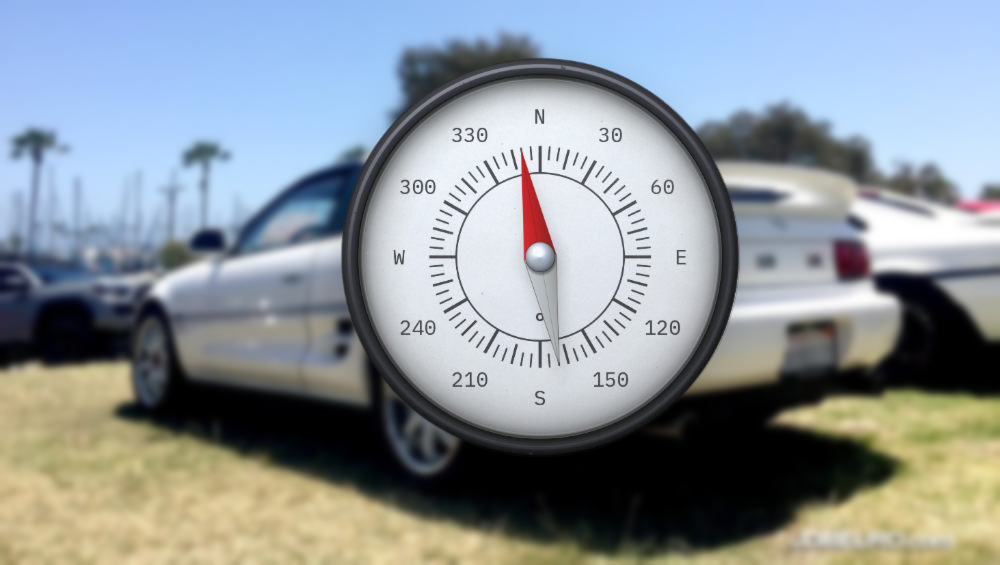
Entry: ° 350
